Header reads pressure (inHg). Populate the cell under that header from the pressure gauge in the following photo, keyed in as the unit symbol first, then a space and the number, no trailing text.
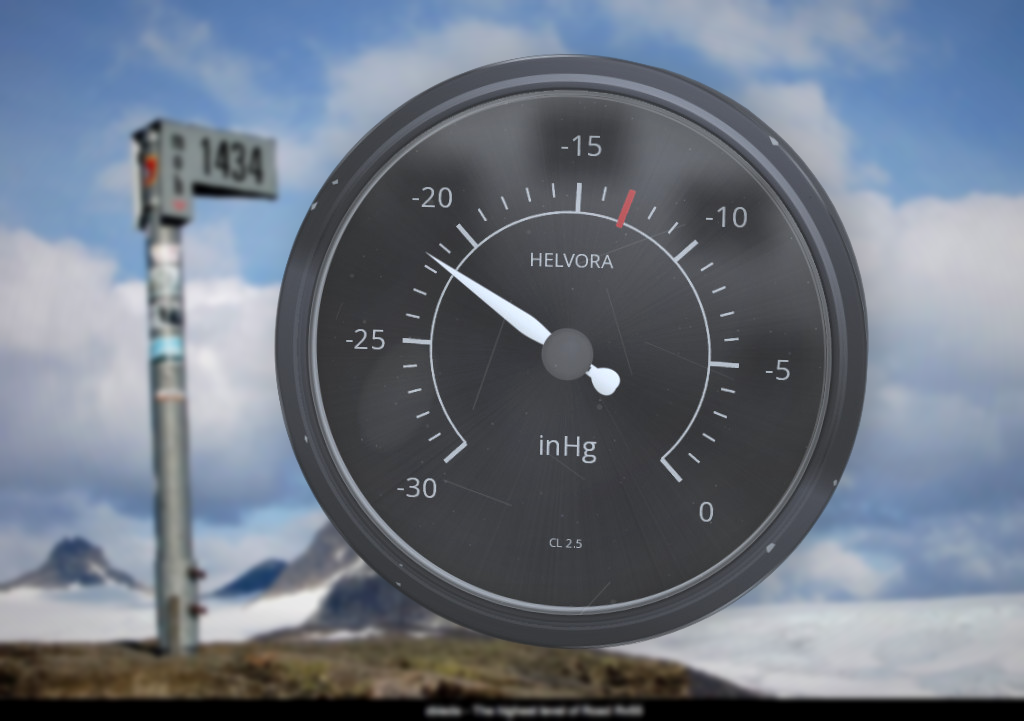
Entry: inHg -21.5
